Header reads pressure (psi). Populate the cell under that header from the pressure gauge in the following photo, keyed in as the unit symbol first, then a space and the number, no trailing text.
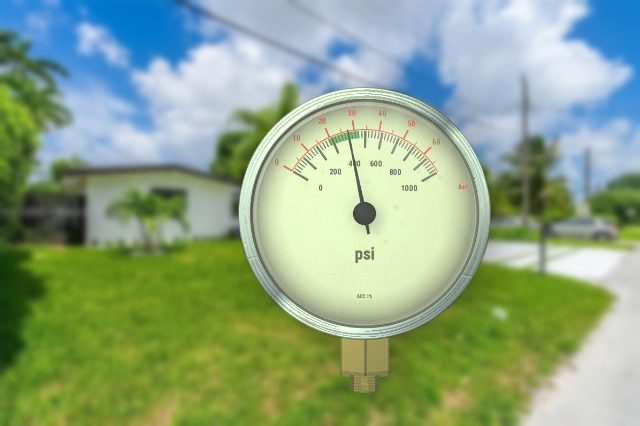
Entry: psi 400
